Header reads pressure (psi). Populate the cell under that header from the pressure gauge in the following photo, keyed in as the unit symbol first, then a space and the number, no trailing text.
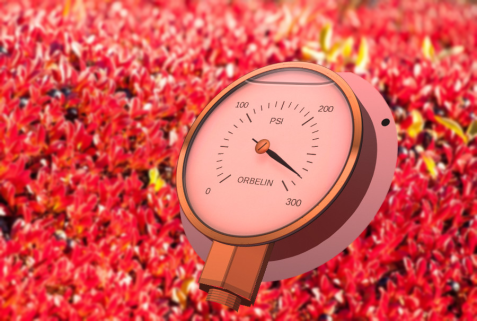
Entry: psi 280
